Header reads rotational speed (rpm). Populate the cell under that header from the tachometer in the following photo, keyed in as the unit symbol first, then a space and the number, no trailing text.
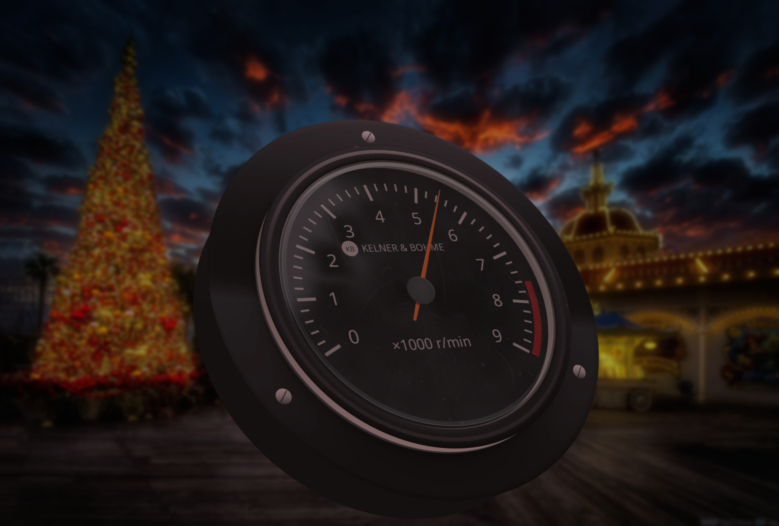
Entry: rpm 5400
